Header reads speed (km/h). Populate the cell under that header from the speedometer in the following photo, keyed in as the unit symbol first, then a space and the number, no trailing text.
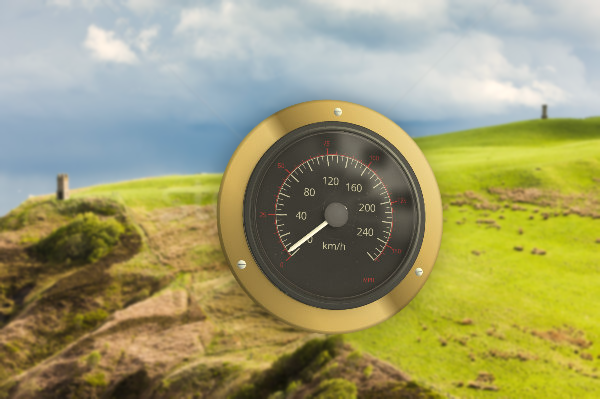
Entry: km/h 5
